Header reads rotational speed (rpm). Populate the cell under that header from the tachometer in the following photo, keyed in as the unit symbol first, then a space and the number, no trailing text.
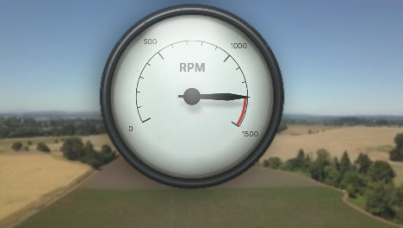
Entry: rpm 1300
